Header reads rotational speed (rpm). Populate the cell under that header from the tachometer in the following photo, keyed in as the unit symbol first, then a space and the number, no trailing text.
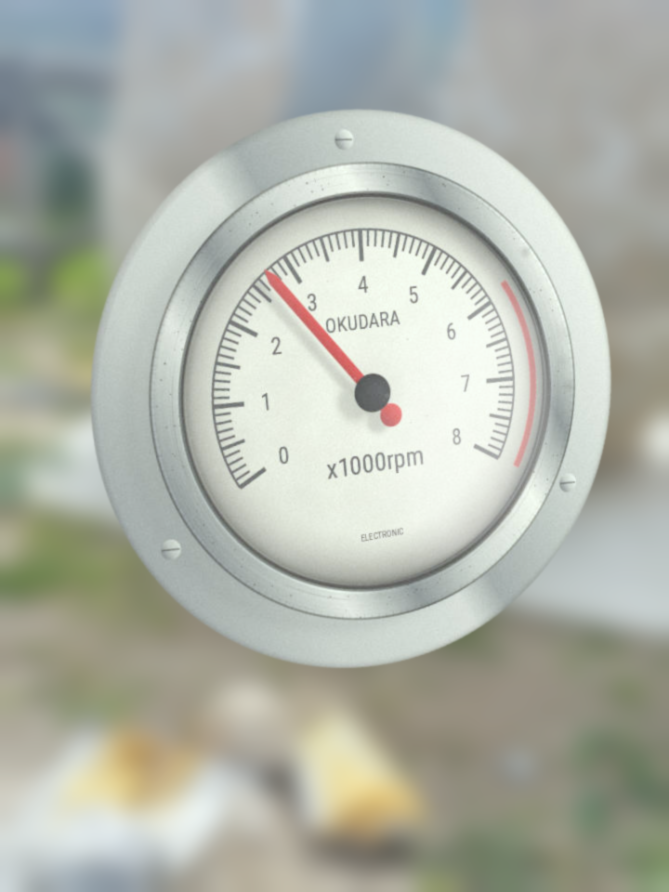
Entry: rpm 2700
